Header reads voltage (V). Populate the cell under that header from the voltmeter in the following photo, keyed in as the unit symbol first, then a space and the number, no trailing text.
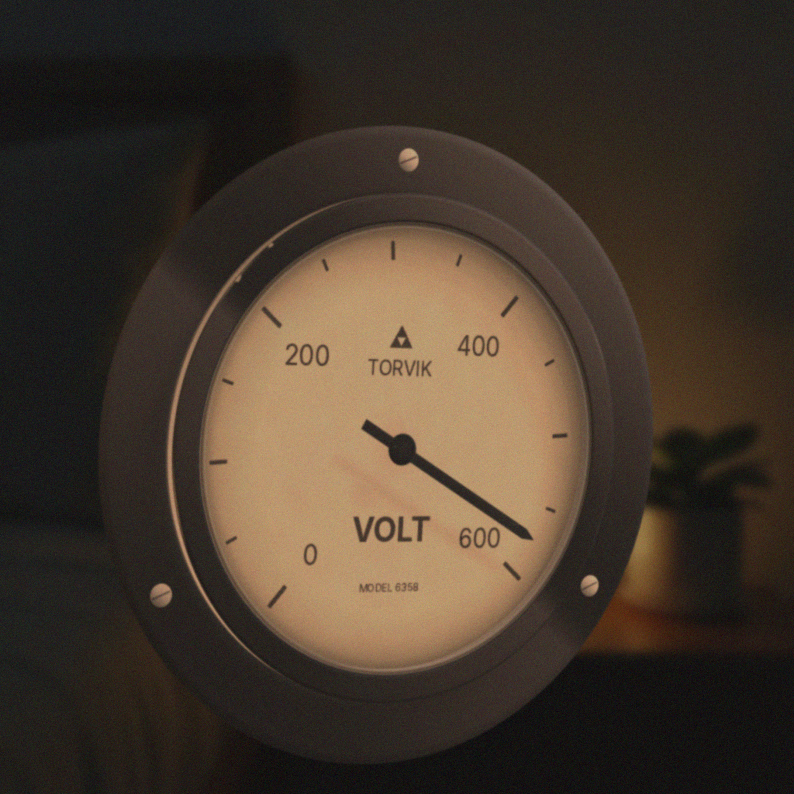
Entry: V 575
